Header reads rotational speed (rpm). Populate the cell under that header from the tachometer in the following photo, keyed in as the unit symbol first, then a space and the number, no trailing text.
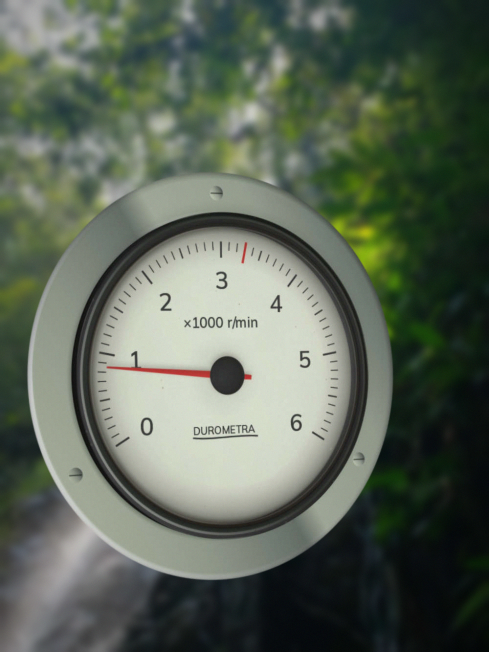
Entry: rpm 850
